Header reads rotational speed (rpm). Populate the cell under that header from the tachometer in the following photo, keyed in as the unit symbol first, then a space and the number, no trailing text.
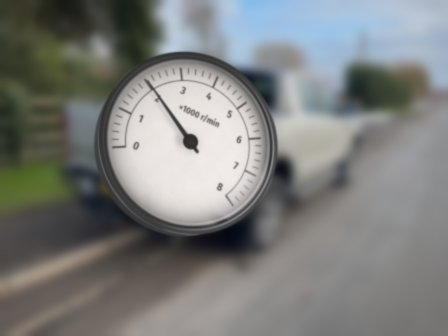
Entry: rpm 2000
